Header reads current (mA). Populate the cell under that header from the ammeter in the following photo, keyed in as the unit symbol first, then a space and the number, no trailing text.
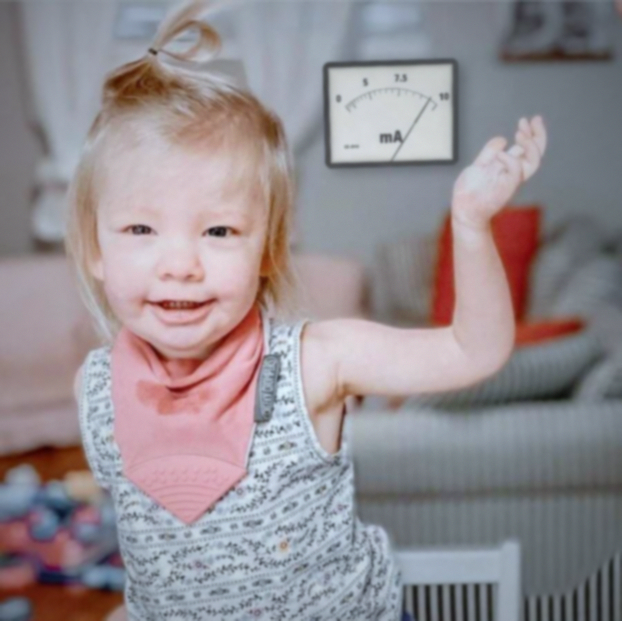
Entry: mA 9.5
